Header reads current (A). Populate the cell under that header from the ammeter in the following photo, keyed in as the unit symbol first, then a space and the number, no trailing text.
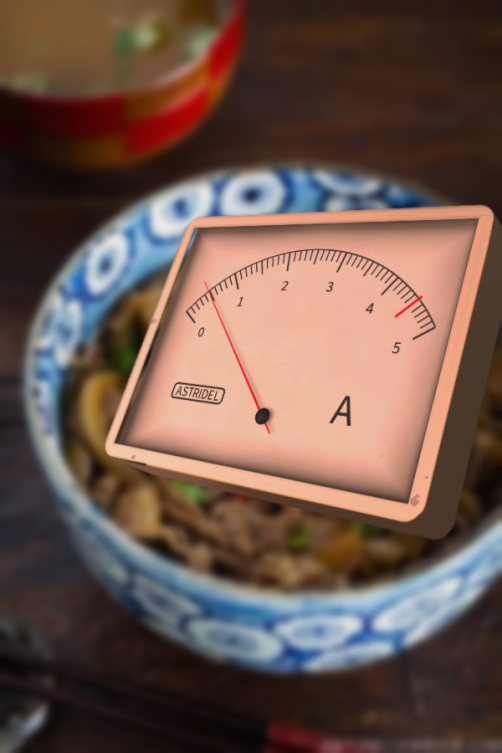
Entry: A 0.5
